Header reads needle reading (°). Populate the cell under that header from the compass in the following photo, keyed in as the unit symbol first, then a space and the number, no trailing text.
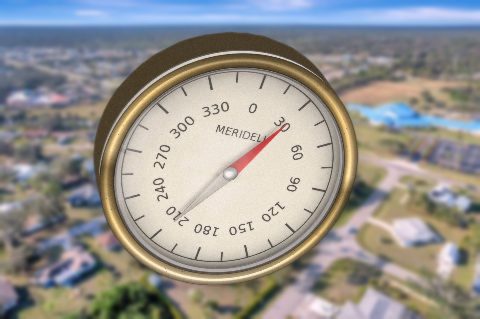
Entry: ° 30
